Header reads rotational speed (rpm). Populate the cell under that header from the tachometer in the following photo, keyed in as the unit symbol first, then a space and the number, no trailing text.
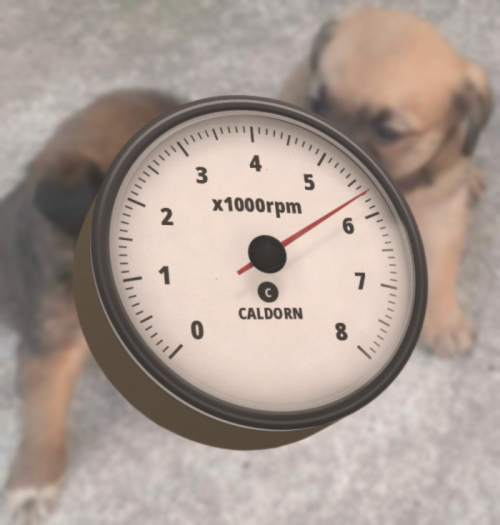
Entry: rpm 5700
